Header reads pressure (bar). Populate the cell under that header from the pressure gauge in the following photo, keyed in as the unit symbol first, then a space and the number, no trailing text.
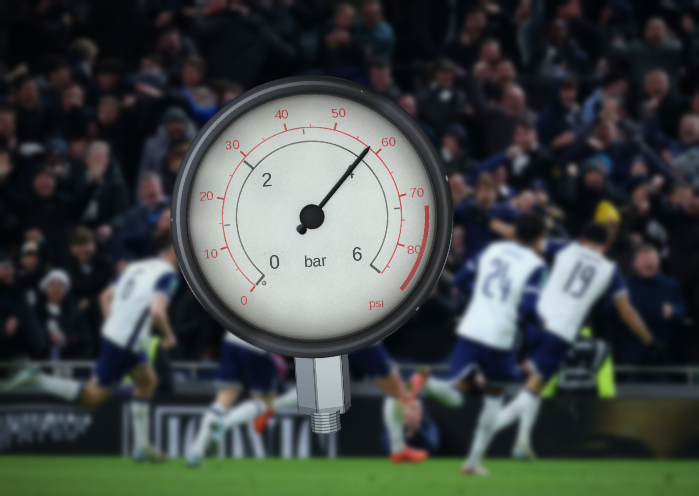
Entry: bar 4
